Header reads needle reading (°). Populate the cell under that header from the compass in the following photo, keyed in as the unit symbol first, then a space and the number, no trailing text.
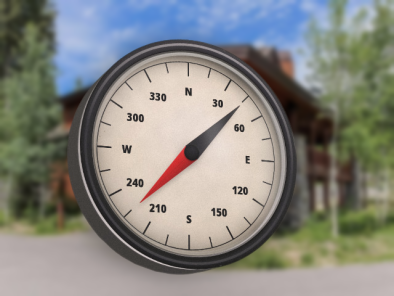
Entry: ° 225
